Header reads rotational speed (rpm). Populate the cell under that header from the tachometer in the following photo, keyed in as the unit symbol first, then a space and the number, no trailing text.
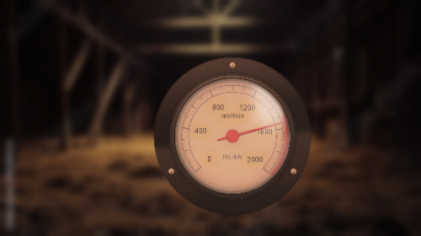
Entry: rpm 1550
